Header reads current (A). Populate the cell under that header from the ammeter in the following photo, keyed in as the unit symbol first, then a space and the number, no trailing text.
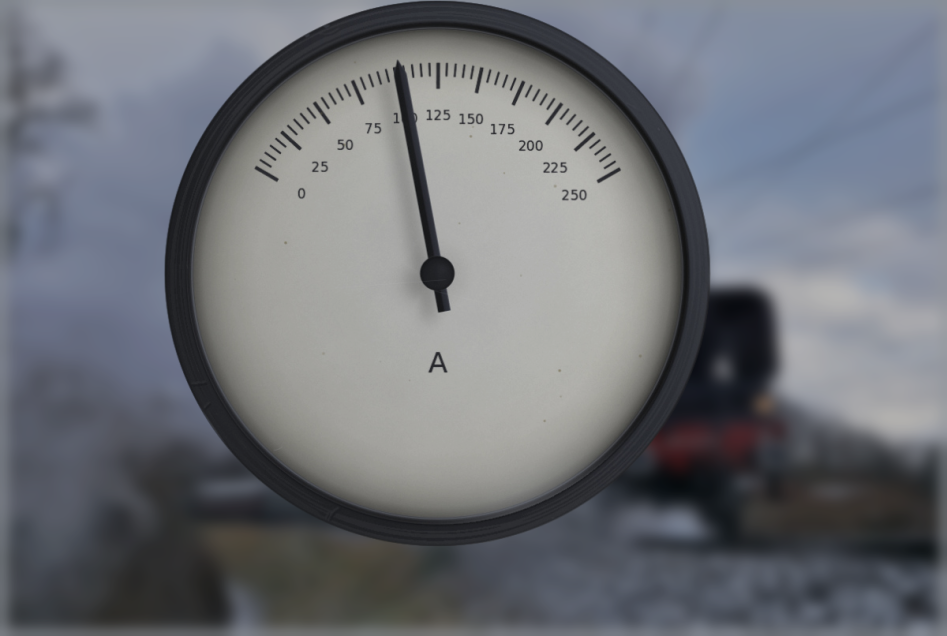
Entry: A 102.5
